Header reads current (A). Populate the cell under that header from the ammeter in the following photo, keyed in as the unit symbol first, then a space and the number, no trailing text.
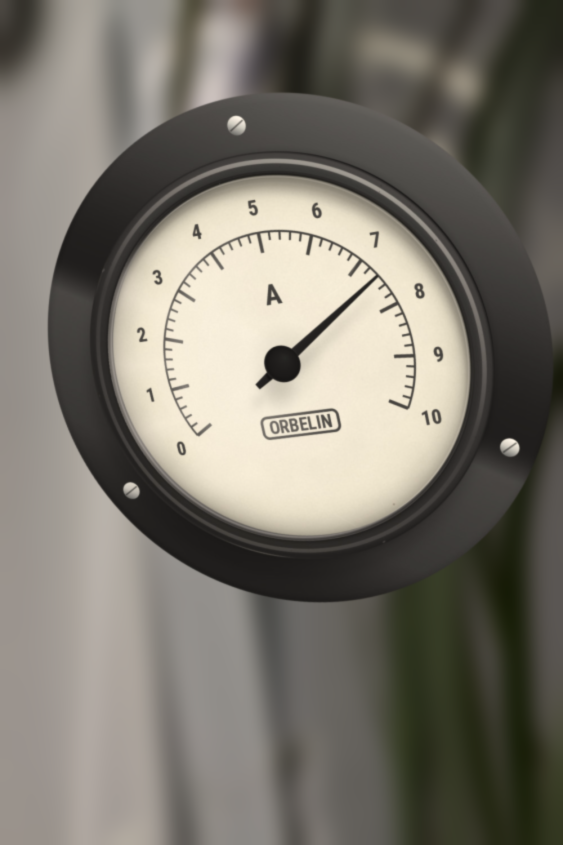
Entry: A 7.4
